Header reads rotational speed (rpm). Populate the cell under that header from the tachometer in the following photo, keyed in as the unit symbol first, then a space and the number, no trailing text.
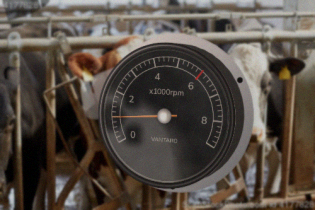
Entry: rpm 1000
